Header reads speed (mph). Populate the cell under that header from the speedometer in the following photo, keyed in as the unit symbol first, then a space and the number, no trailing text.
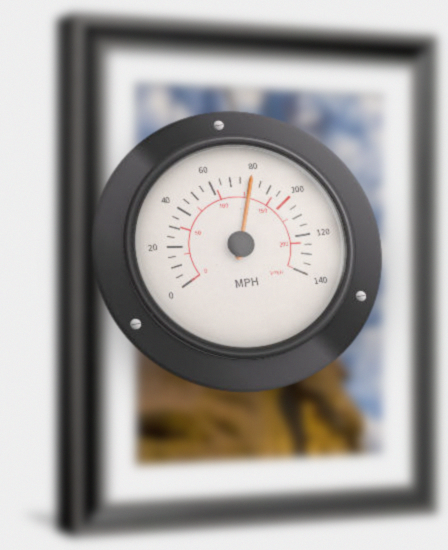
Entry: mph 80
